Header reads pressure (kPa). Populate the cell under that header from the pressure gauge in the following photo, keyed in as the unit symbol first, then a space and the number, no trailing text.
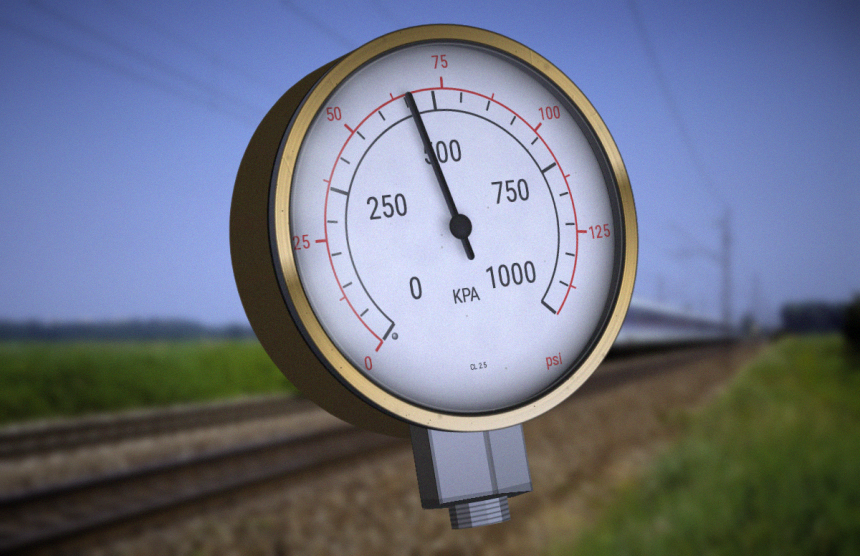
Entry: kPa 450
